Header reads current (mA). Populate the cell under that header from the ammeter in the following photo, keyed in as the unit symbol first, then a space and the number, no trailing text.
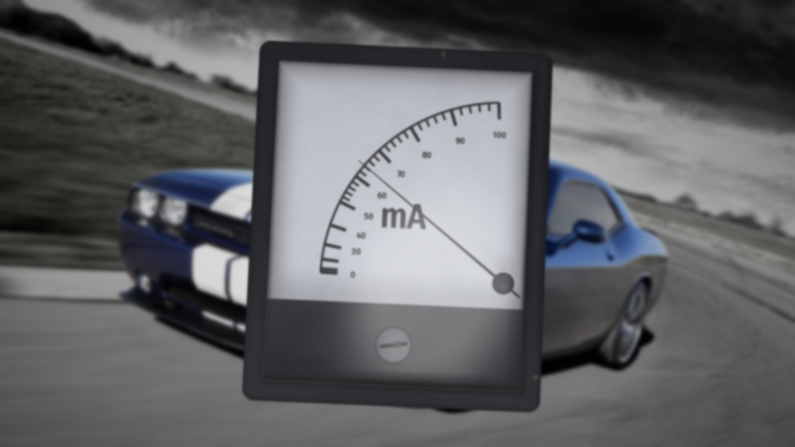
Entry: mA 64
